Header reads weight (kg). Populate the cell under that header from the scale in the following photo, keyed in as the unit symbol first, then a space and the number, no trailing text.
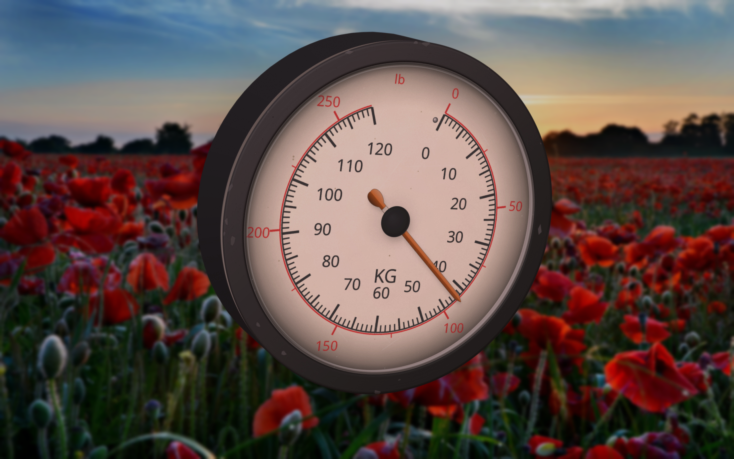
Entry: kg 42
